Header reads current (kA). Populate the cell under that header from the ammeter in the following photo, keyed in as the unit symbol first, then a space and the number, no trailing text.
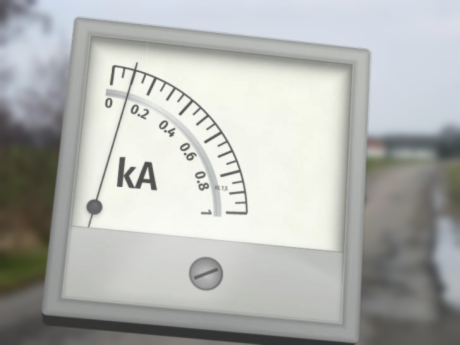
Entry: kA 0.1
